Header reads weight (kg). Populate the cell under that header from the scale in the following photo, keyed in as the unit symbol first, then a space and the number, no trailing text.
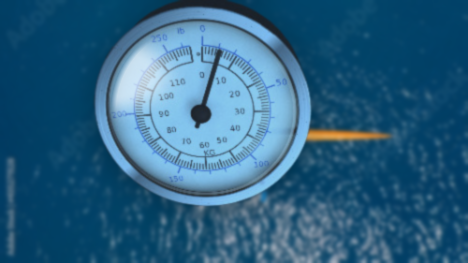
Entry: kg 5
